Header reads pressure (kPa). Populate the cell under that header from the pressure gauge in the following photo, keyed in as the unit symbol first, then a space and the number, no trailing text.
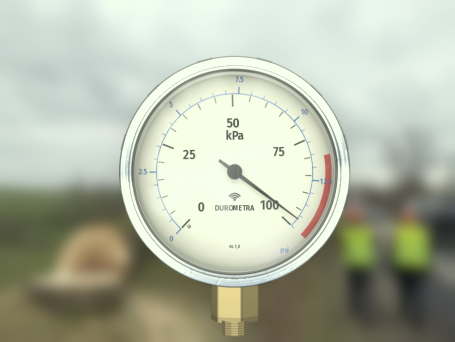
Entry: kPa 97.5
